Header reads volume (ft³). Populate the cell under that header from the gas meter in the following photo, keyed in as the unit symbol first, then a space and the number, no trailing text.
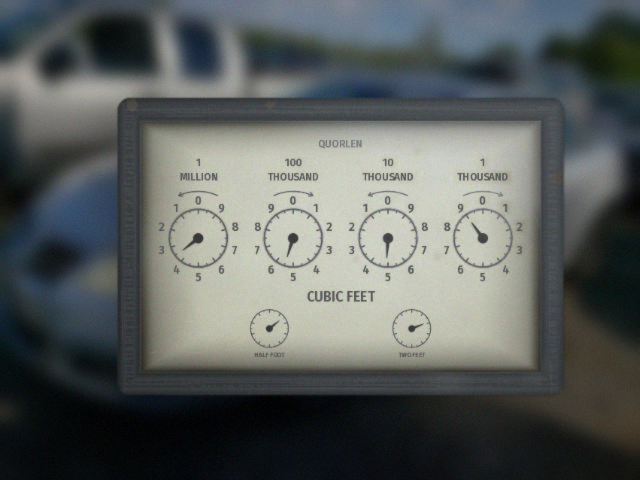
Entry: ft³ 354900
